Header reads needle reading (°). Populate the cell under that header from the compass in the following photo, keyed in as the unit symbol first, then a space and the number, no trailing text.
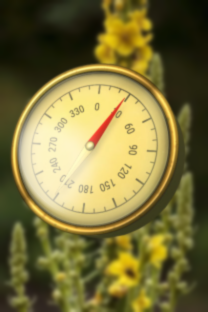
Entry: ° 30
